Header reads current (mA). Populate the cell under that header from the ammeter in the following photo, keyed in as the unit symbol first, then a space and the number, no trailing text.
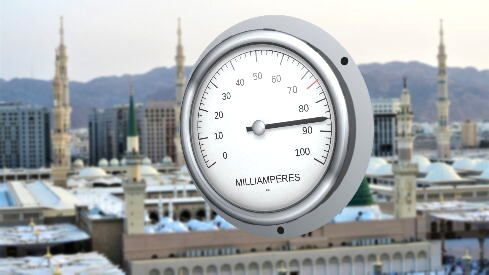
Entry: mA 86
